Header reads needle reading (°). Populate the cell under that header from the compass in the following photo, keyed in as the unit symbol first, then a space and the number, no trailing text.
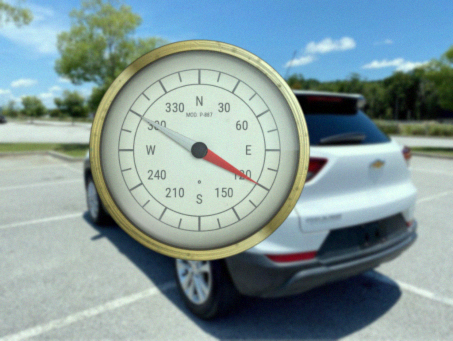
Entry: ° 120
